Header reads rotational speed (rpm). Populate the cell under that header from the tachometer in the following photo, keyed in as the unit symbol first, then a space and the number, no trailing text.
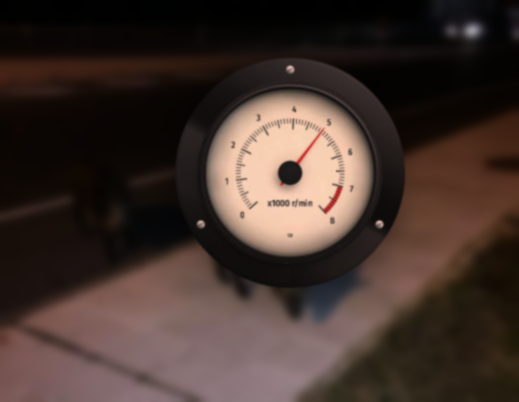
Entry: rpm 5000
